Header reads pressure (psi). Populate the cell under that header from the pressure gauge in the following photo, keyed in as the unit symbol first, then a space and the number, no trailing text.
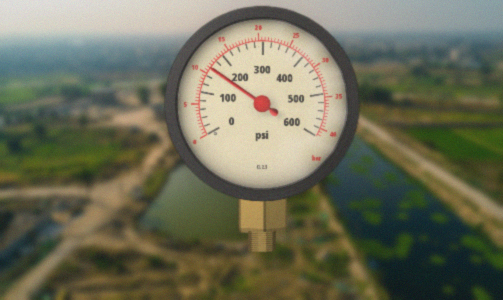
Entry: psi 160
